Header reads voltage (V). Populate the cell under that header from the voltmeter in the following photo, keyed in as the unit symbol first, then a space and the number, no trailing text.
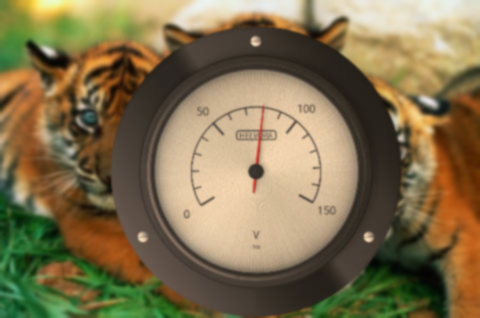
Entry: V 80
